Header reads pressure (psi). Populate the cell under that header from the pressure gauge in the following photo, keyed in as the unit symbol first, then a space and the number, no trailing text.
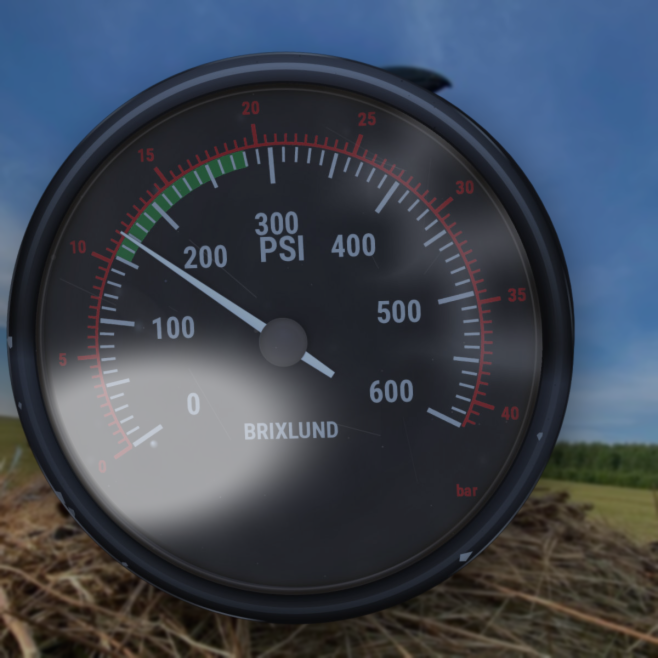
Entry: psi 170
